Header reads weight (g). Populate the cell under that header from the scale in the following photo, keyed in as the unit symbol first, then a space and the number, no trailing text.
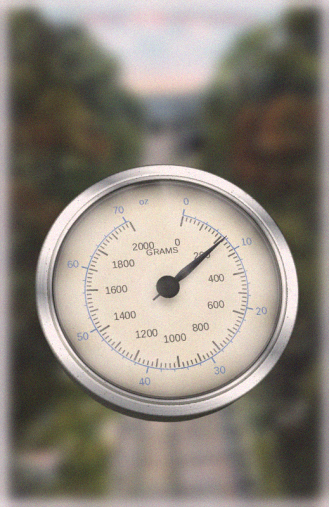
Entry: g 220
